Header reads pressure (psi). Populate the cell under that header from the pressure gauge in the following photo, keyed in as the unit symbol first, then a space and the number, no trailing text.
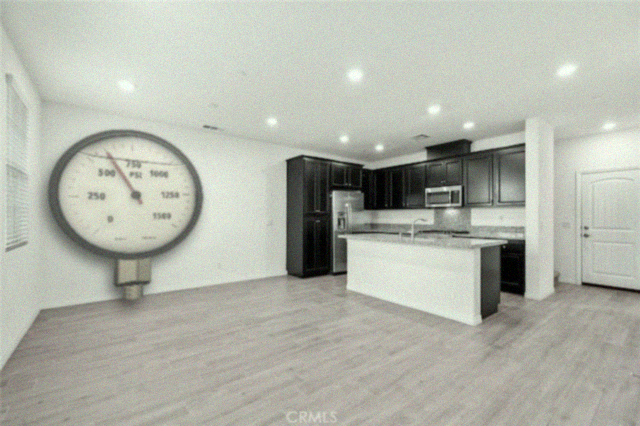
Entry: psi 600
